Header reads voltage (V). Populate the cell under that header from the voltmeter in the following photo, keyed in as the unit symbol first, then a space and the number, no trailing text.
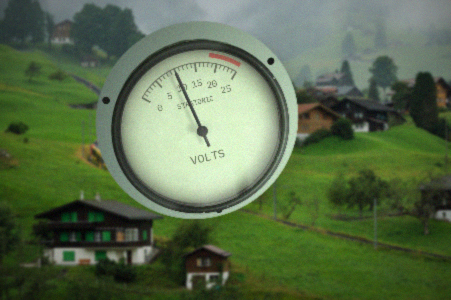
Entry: V 10
